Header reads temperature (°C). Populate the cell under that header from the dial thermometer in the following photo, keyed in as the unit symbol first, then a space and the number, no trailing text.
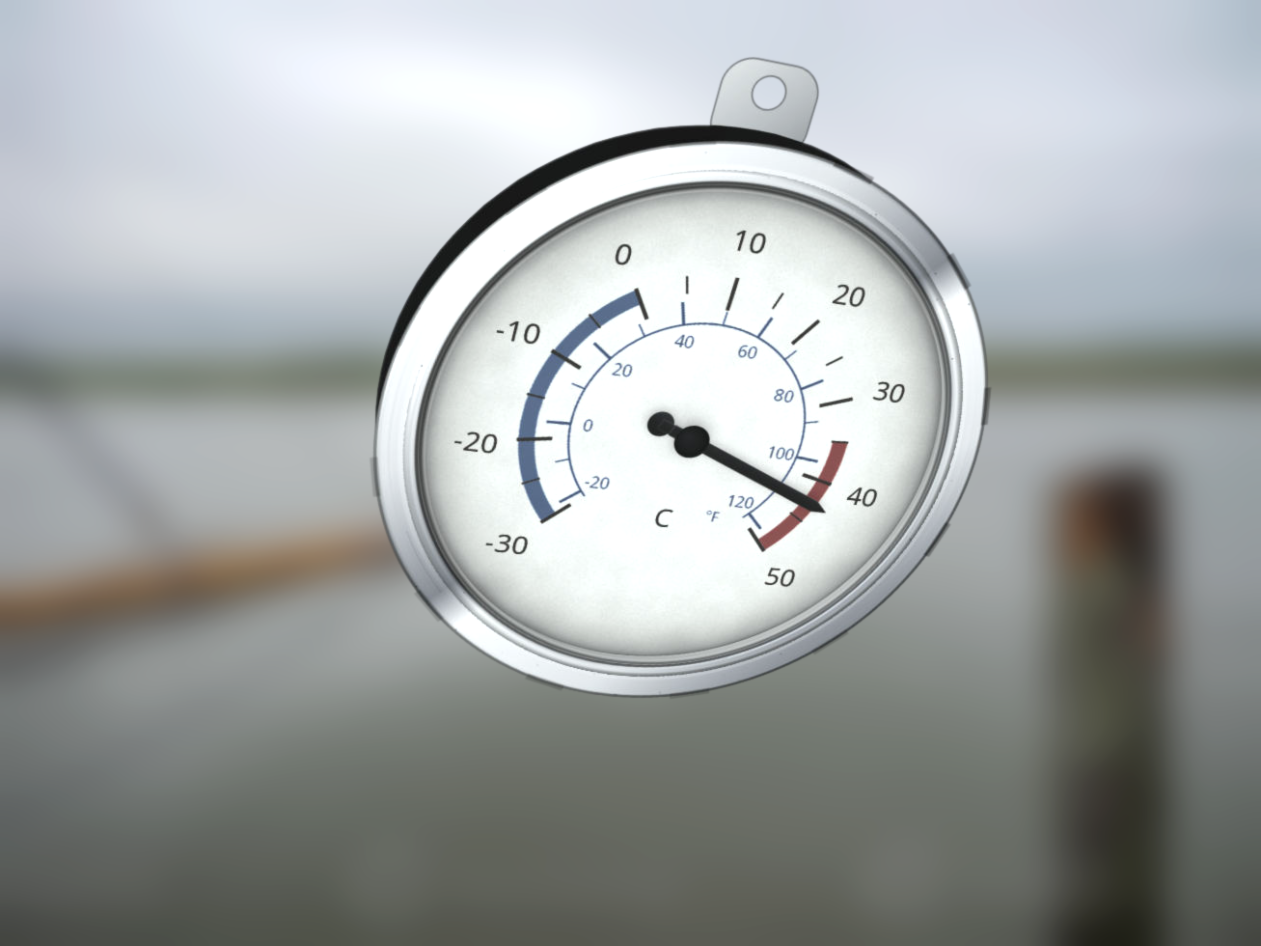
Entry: °C 42.5
